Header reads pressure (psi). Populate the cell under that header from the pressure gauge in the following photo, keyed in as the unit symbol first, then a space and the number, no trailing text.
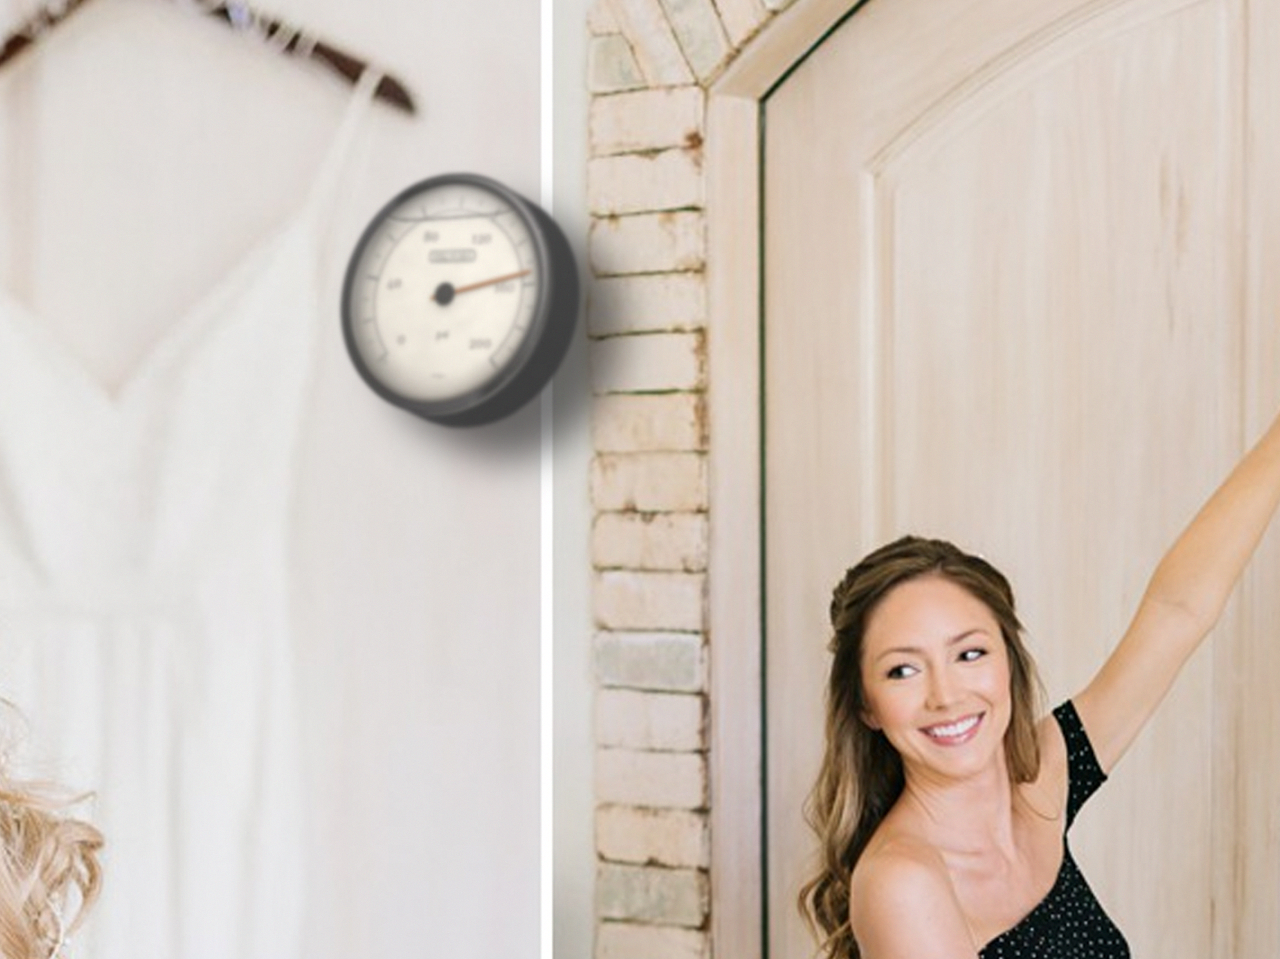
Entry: psi 155
